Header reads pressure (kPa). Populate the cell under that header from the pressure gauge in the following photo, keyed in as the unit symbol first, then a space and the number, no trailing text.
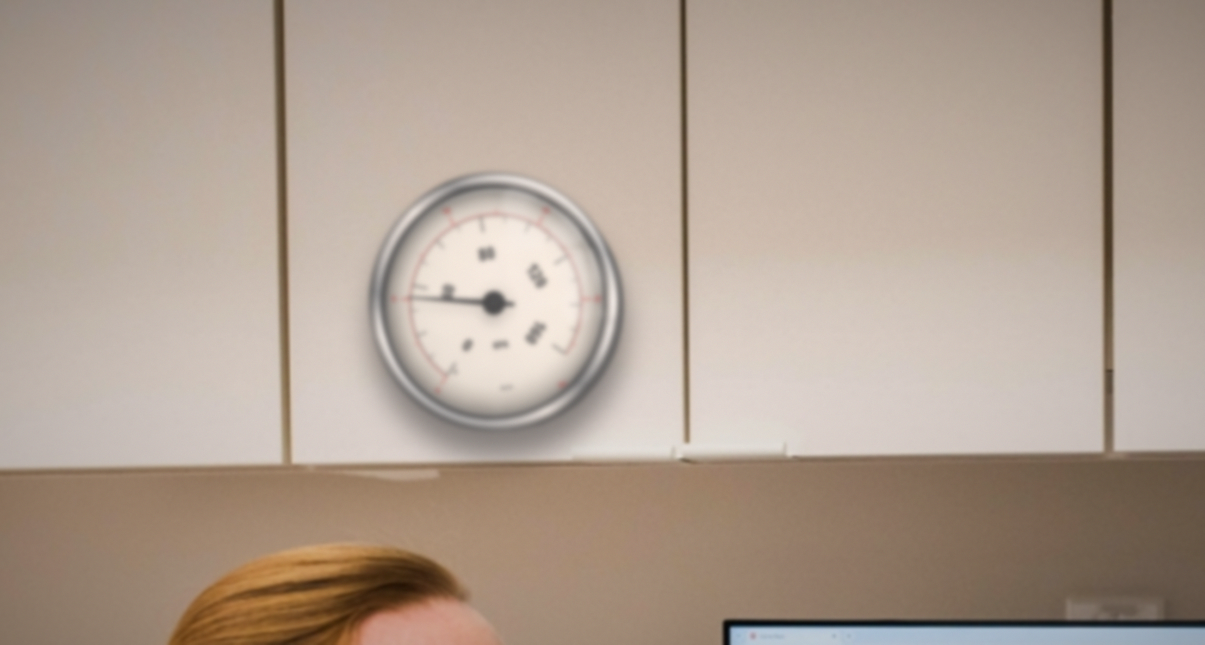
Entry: kPa 35
